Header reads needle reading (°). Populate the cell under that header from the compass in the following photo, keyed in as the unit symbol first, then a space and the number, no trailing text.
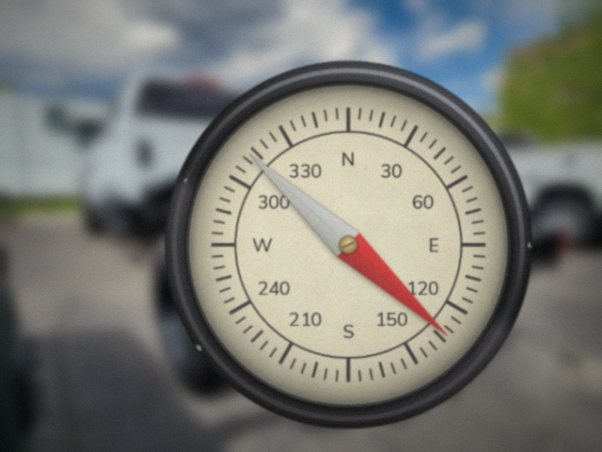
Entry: ° 132.5
